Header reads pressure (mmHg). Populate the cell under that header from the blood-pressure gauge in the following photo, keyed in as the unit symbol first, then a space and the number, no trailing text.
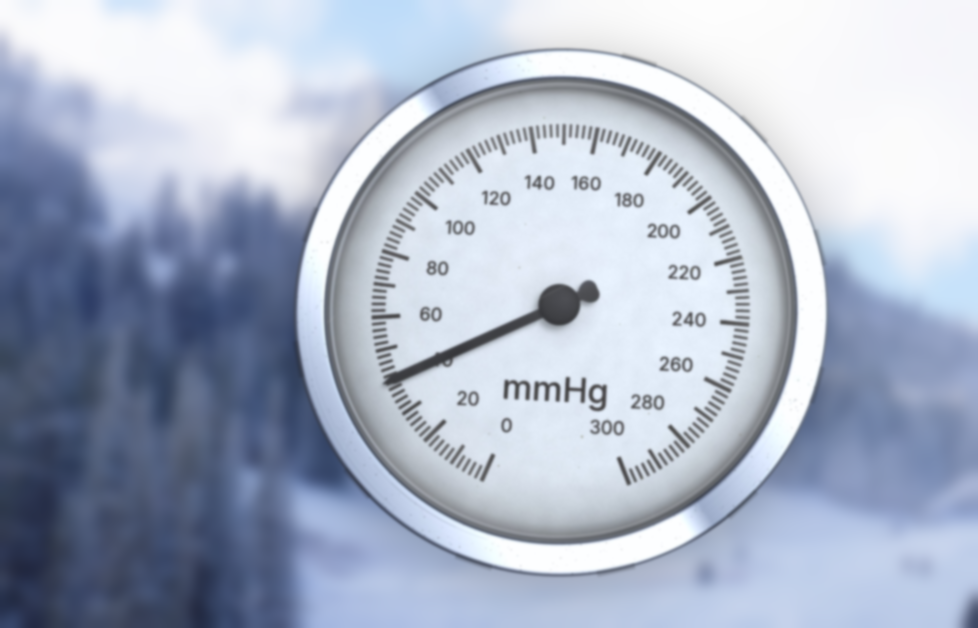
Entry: mmHg 40
